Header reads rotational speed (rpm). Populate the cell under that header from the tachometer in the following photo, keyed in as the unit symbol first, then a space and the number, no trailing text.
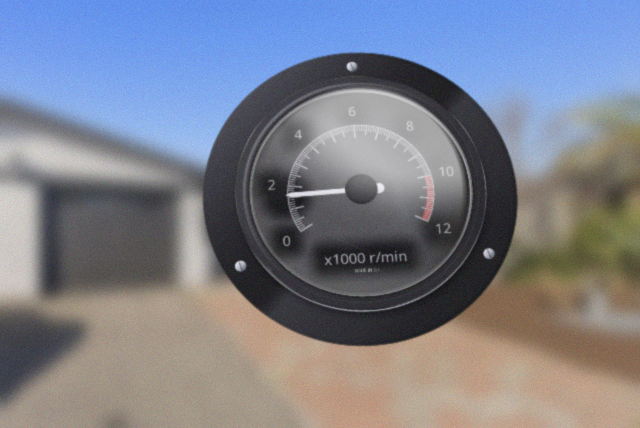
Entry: rpm 1500
